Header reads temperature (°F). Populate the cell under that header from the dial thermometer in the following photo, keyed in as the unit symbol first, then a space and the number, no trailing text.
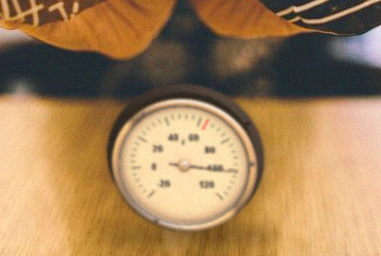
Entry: °F 100
